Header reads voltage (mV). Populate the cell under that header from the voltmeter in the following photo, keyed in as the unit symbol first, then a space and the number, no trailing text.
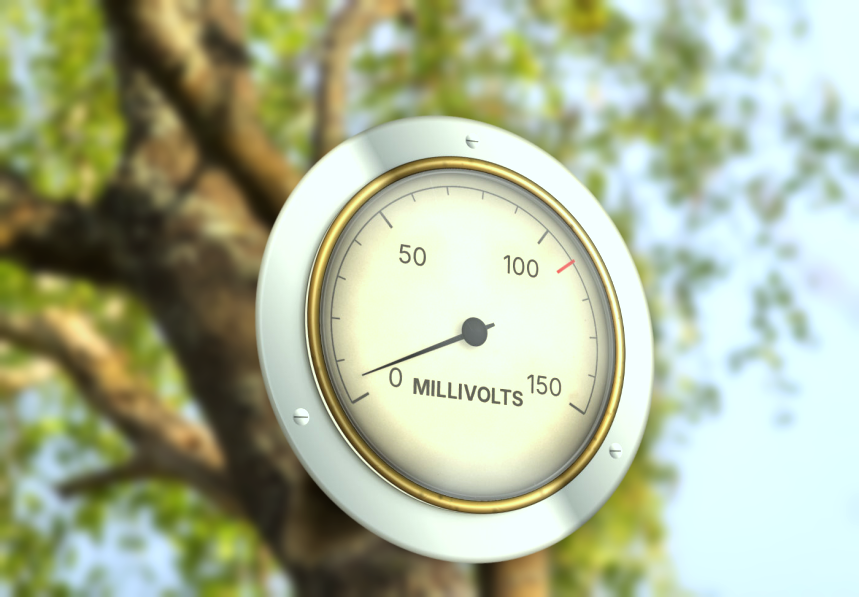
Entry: mV 5
